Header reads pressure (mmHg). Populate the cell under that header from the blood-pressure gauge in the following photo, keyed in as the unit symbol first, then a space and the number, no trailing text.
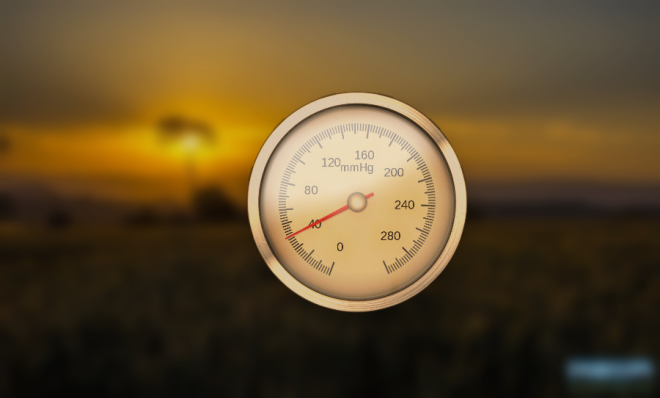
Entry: mmHg 40
